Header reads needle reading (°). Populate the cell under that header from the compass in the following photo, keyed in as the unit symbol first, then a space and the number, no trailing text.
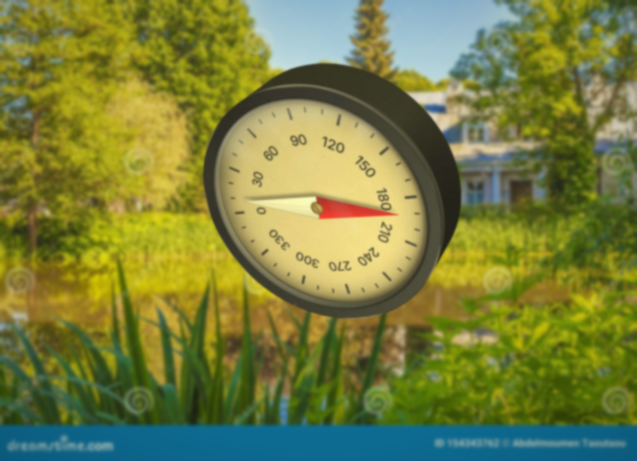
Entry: ° 190
